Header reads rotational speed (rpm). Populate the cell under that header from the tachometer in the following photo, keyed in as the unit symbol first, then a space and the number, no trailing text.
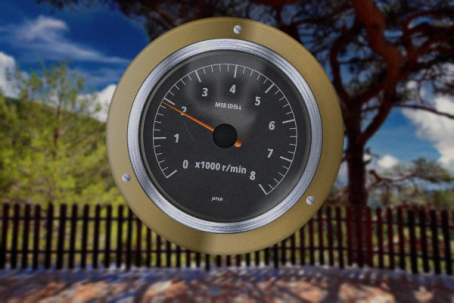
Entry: rpm 1900
